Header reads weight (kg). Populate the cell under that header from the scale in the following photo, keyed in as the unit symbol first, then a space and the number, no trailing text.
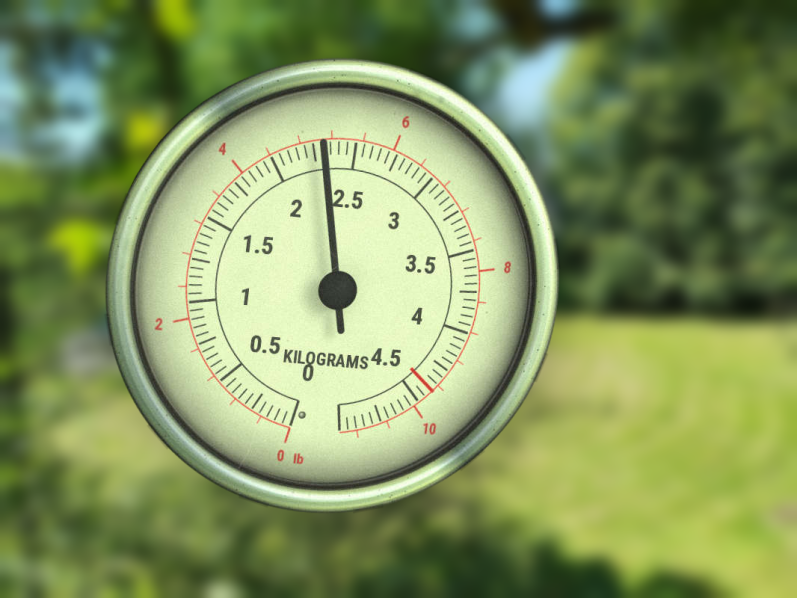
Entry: kg 2.3
